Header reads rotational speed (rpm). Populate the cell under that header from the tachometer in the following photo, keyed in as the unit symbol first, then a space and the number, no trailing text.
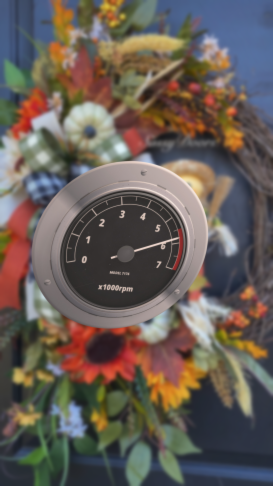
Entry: rpm 5750
